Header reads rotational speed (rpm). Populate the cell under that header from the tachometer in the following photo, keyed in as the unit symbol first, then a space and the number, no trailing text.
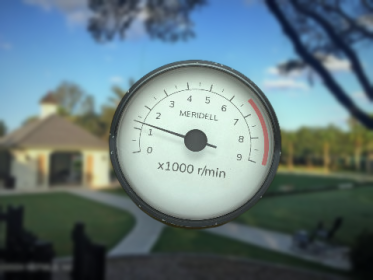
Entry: rpm 1250
